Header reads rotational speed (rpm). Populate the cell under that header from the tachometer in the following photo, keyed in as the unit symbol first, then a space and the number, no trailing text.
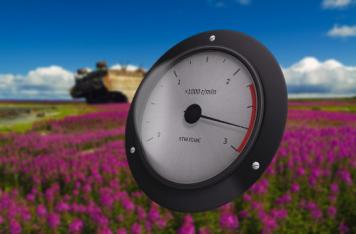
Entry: rpm 2750
